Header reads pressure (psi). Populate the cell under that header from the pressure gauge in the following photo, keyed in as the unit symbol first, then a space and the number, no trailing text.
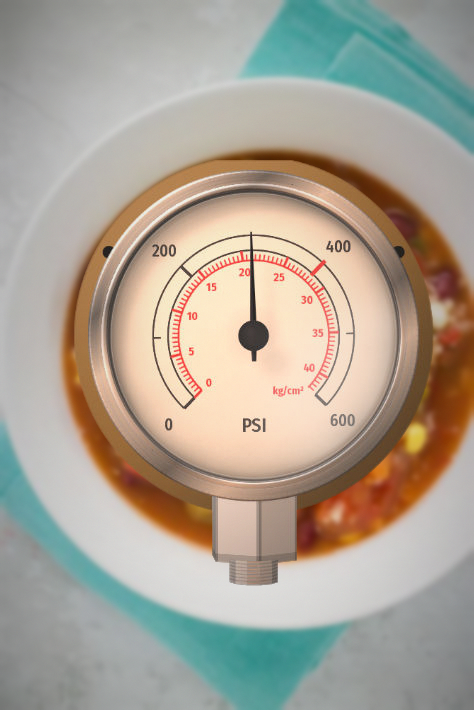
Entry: psi 300
